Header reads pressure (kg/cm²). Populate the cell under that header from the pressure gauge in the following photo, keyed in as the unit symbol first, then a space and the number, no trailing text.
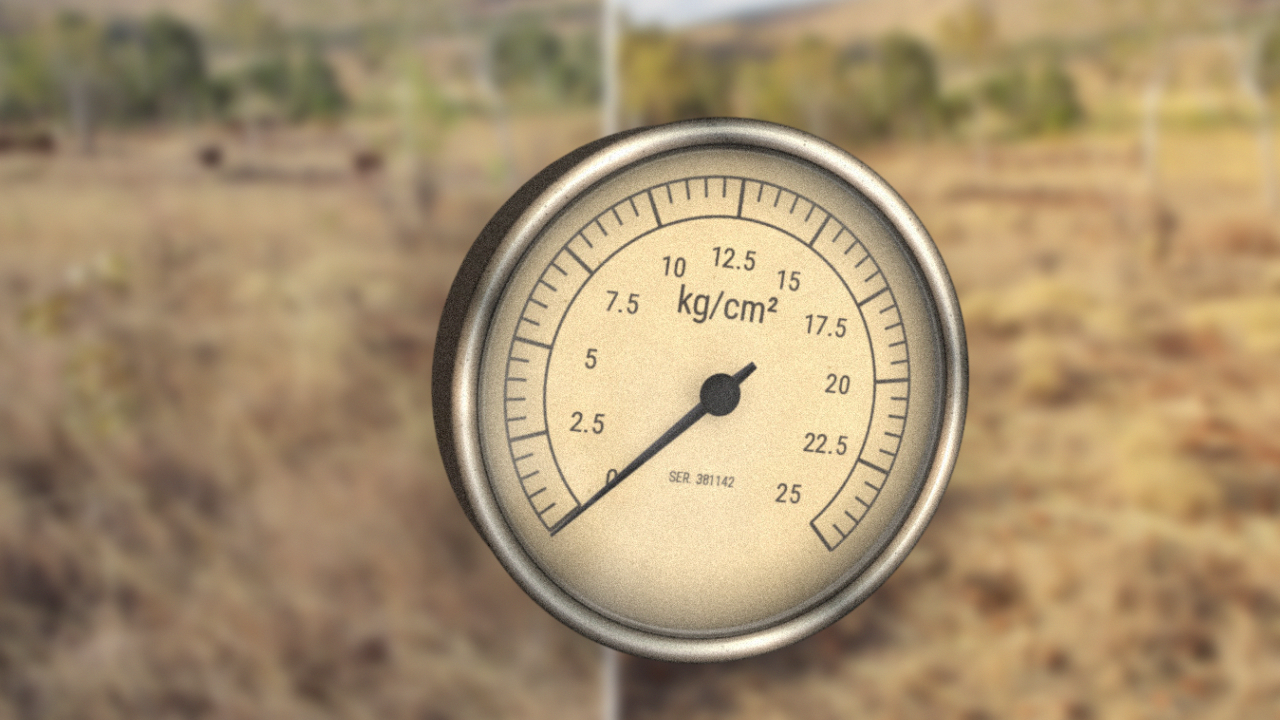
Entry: kg/cm² 0
